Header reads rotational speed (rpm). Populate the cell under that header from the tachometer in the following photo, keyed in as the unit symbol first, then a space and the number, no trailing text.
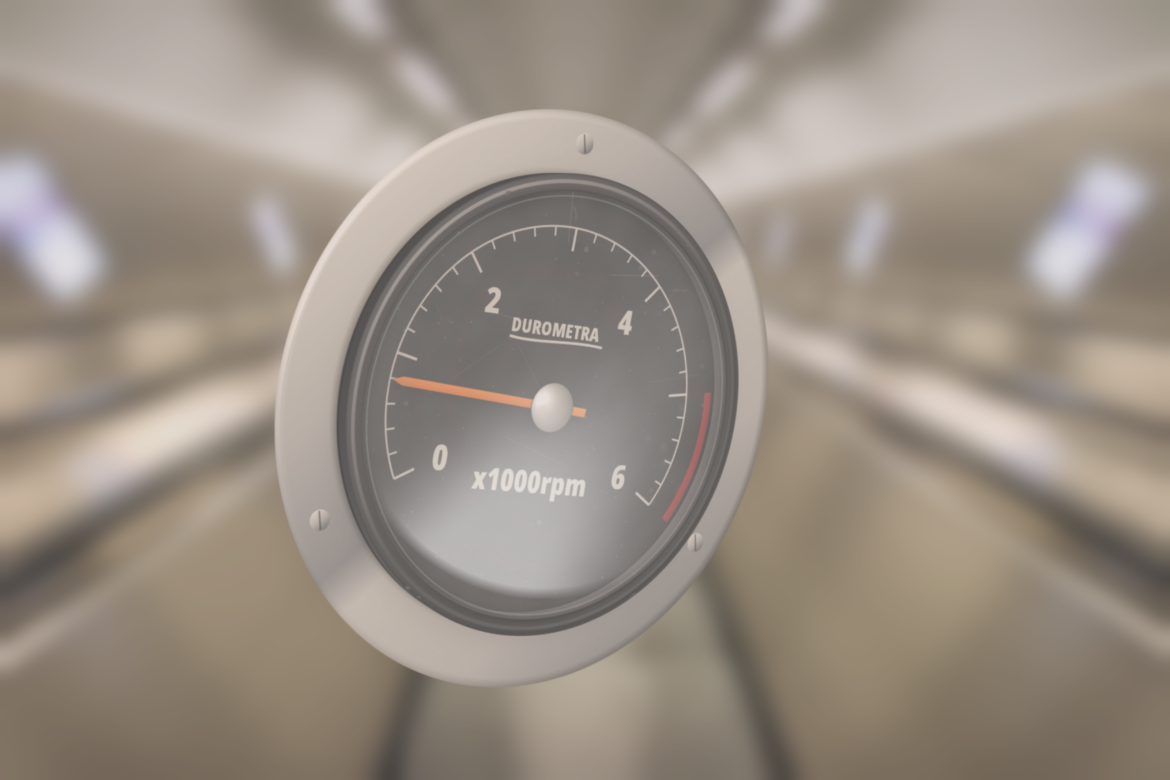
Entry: rpm 800
